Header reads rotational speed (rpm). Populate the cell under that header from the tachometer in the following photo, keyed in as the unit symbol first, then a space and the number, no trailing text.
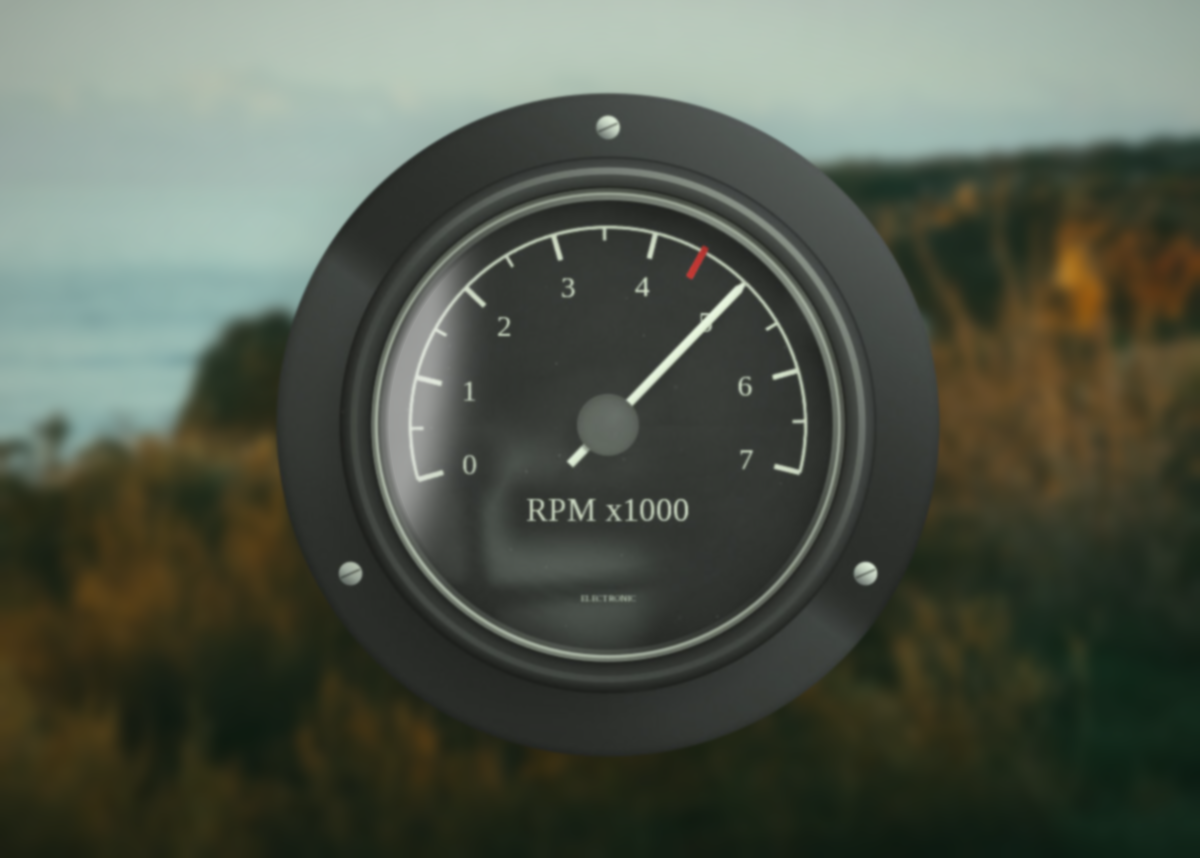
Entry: rpm 5000
